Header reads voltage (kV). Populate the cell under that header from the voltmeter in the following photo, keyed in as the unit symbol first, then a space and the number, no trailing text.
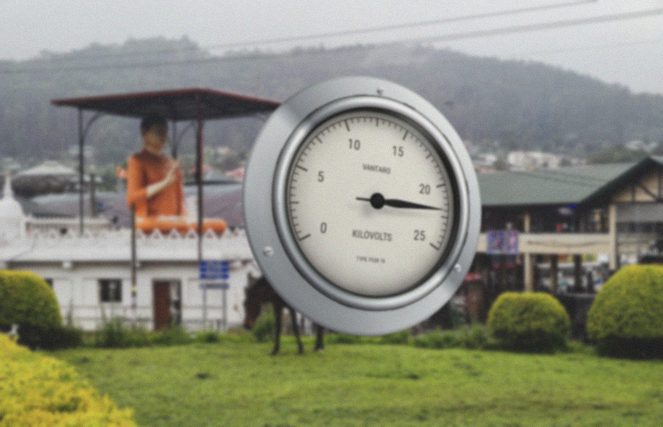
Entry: kV 22
